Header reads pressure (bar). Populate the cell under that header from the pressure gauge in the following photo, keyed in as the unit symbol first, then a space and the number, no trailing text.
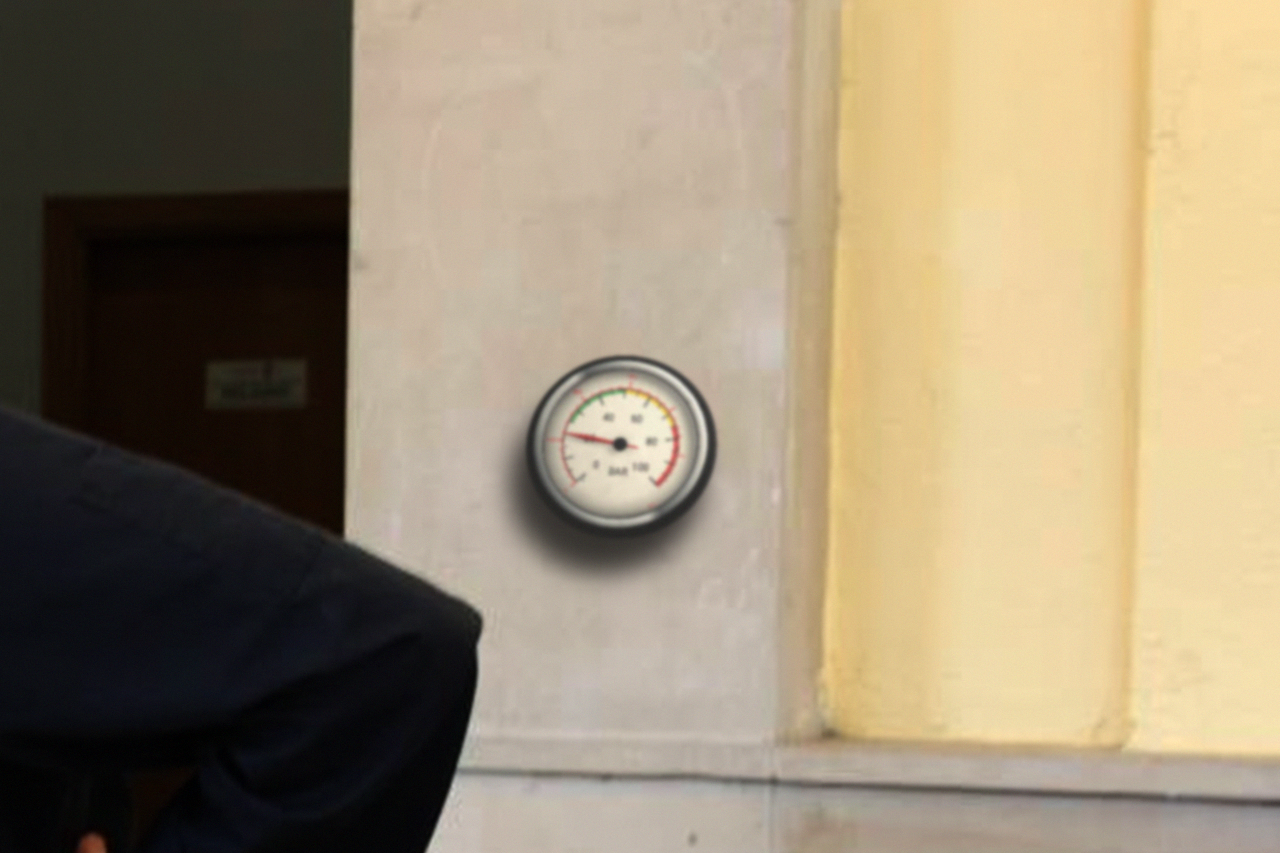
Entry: bar 20
